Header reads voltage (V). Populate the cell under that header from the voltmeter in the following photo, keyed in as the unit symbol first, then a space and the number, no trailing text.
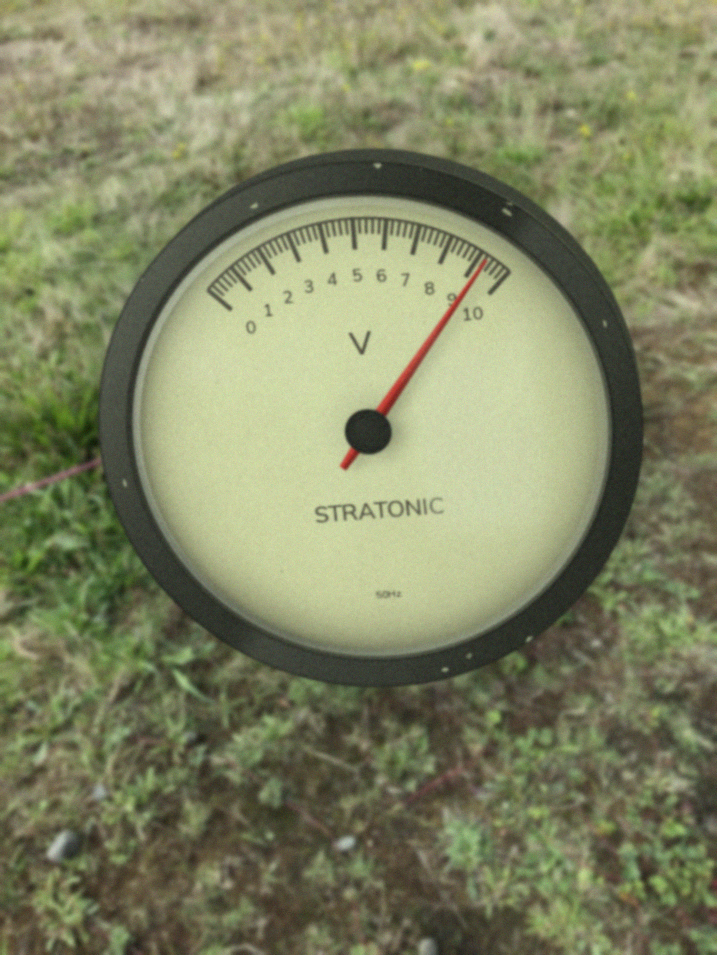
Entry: V 9.2
